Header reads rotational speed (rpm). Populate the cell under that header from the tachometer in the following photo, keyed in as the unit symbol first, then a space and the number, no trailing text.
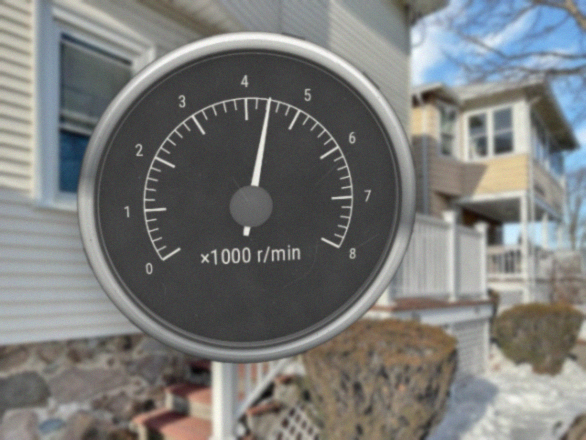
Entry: rpm 4400
